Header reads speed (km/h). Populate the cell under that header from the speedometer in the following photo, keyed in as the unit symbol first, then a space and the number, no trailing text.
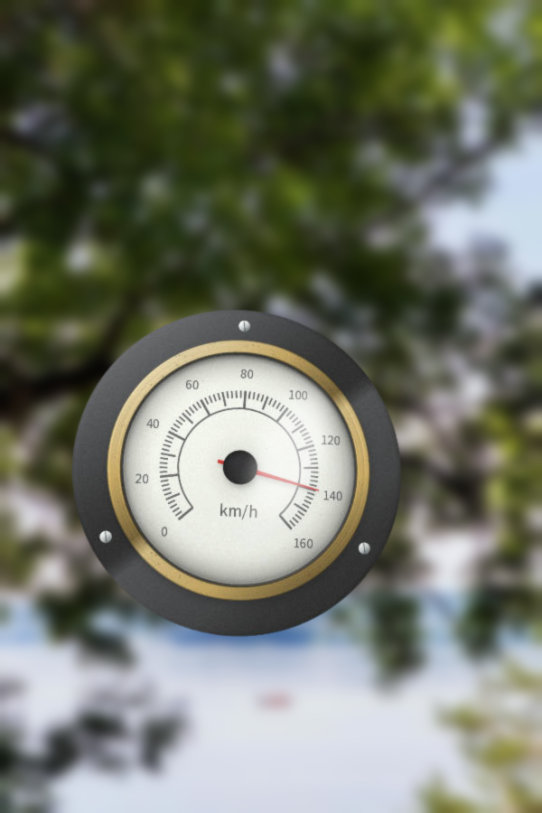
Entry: km/h 140
